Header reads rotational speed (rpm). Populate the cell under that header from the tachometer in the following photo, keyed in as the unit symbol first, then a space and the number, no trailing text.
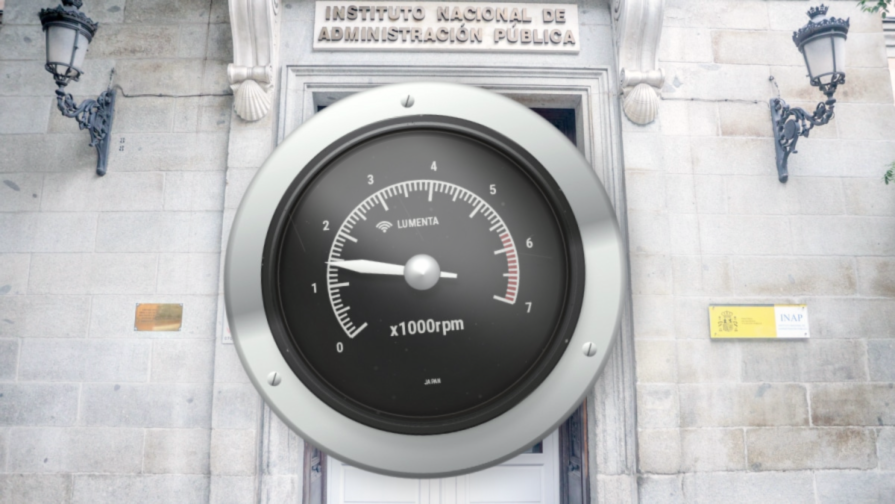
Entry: rpm 1400
